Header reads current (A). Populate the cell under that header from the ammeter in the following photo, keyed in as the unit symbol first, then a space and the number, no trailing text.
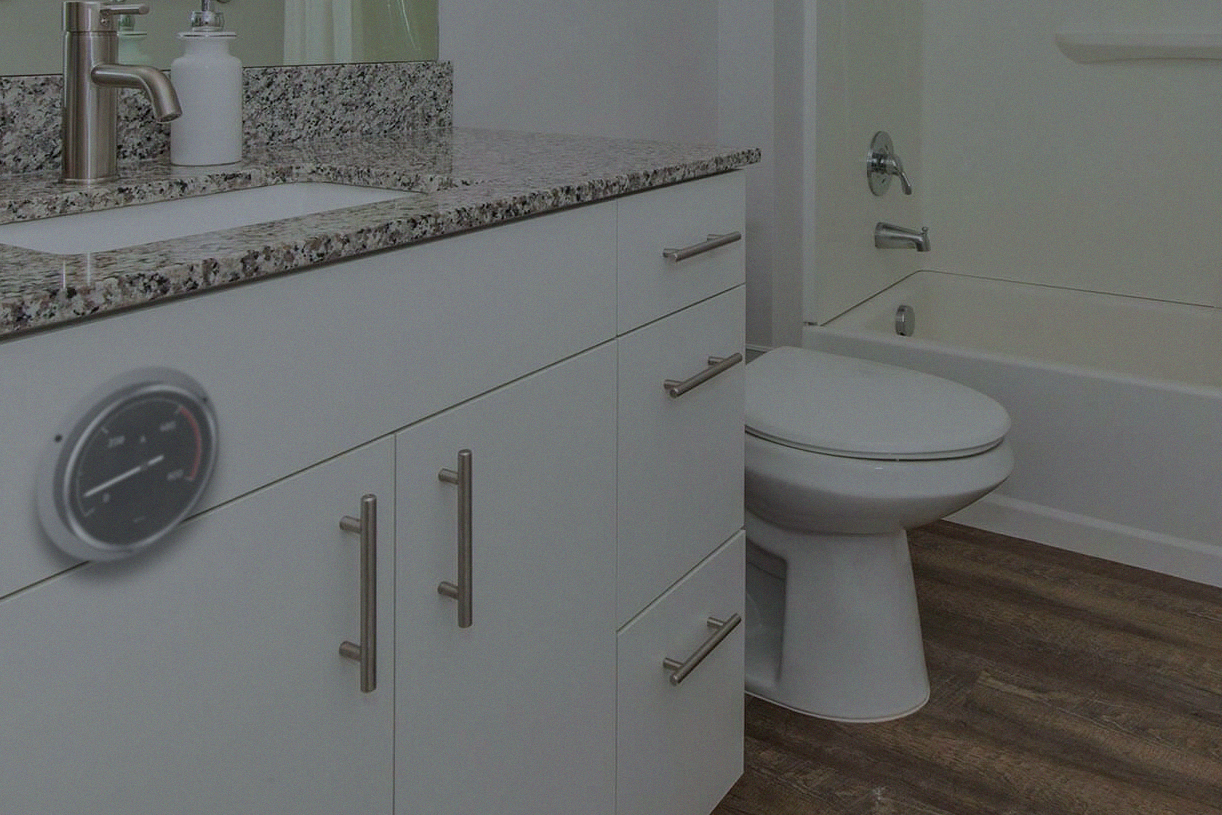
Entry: A 50
